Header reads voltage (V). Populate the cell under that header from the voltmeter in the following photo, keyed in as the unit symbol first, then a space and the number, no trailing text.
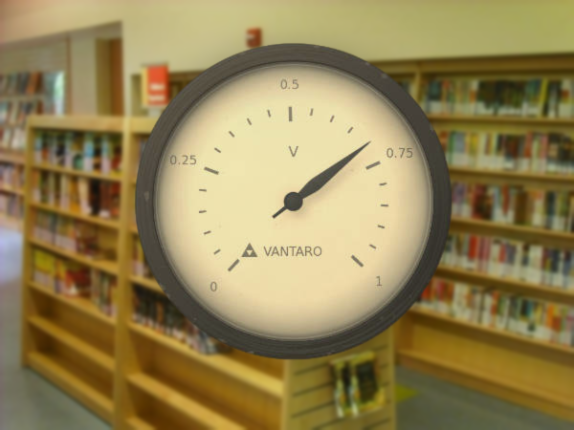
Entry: V 0.7
